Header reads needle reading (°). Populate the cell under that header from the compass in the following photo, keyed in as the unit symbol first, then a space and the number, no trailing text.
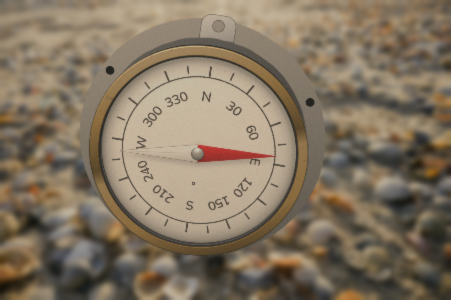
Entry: ° 82.5
